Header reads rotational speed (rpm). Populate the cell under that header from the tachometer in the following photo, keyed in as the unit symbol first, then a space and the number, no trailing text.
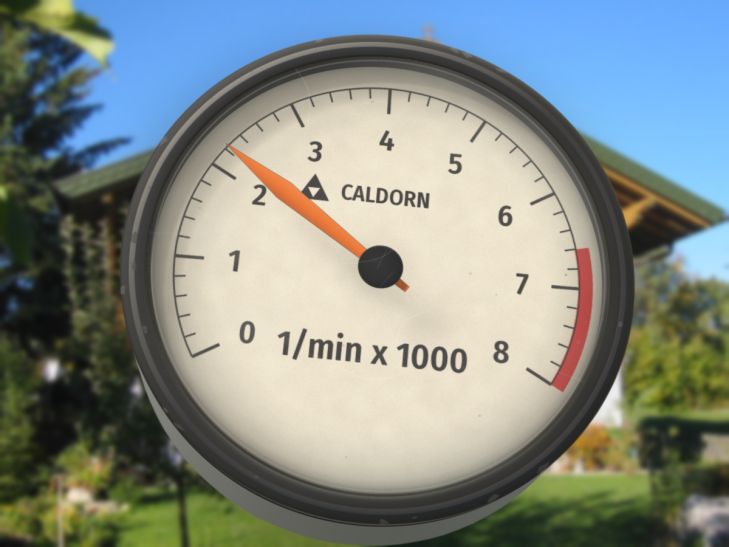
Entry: rpm 2200
